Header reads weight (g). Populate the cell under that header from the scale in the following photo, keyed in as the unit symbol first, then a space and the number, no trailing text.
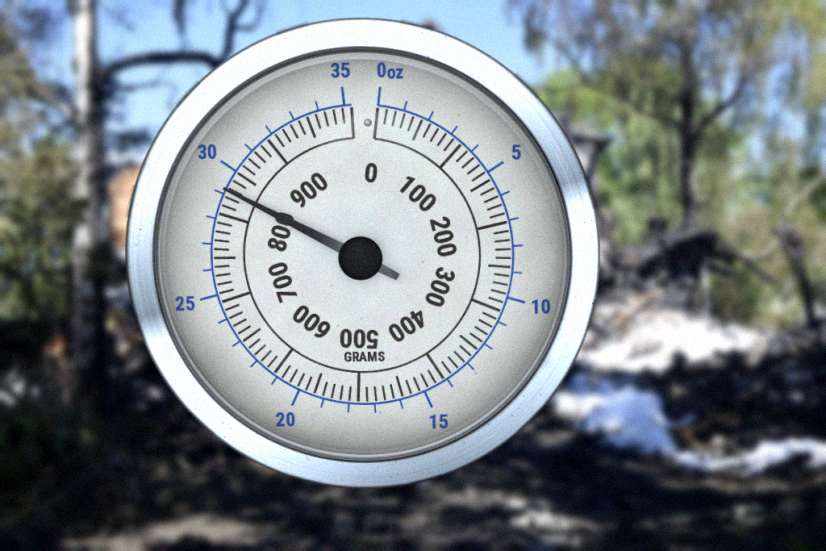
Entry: g 830
